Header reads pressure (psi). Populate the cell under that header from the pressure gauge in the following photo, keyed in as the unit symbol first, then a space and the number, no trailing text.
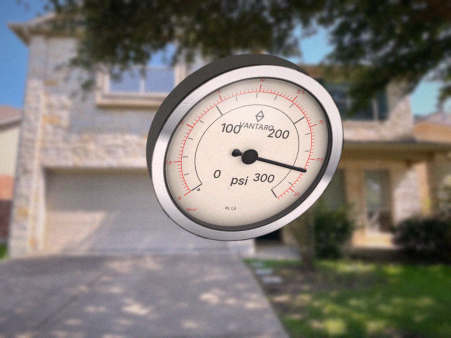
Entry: psi 260
